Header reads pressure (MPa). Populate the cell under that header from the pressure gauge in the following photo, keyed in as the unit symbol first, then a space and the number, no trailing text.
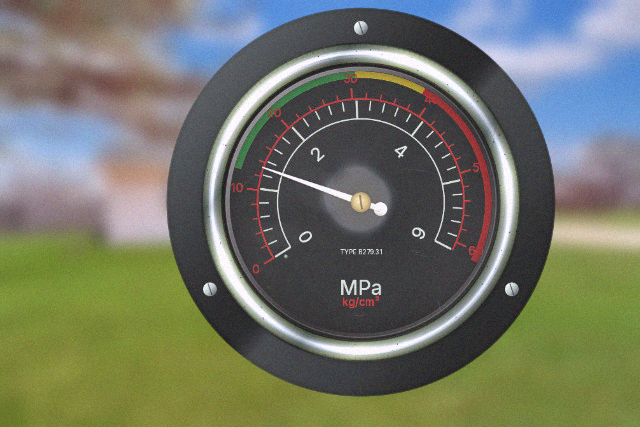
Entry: MPa 1.3
